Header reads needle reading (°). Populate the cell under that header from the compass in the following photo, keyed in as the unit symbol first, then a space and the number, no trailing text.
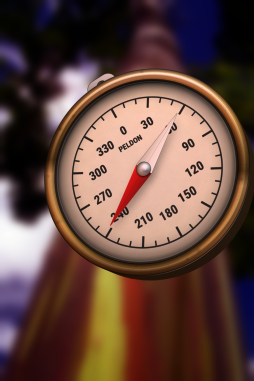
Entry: ° 240
